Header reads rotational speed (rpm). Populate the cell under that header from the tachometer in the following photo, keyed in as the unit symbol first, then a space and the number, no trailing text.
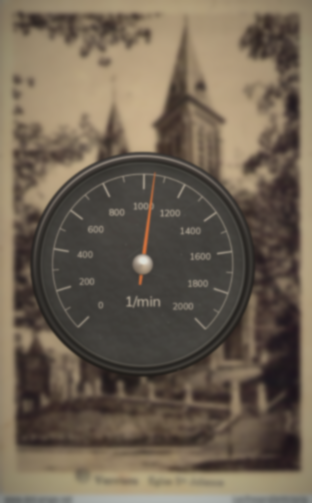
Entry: rpm 1050
